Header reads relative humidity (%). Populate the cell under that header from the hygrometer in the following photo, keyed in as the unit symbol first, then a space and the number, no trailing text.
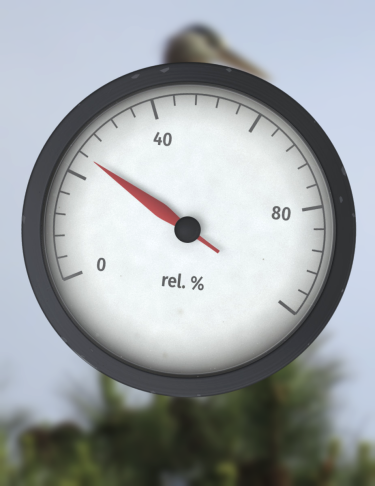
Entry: % 24
